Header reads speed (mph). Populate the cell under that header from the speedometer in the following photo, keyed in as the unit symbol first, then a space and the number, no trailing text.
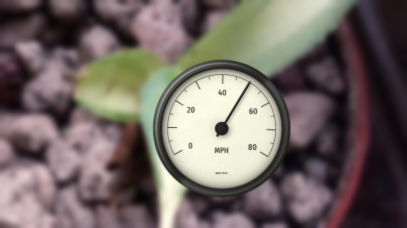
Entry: mph 50
